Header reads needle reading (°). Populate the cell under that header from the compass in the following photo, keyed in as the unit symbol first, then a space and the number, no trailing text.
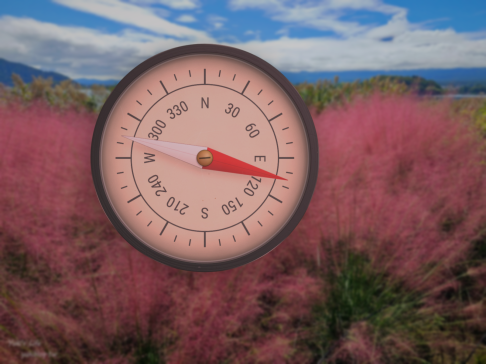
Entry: ° 105
